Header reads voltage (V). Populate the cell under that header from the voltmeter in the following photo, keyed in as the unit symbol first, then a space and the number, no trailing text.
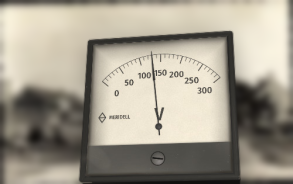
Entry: V 130
